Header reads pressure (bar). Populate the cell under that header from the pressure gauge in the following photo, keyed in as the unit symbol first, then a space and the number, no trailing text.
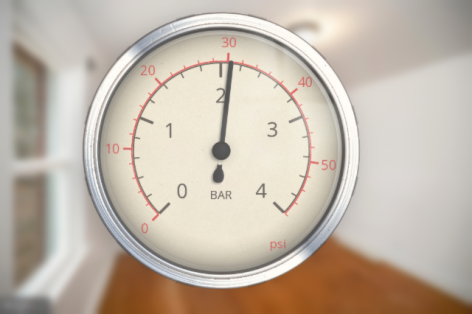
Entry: bar 2.1
